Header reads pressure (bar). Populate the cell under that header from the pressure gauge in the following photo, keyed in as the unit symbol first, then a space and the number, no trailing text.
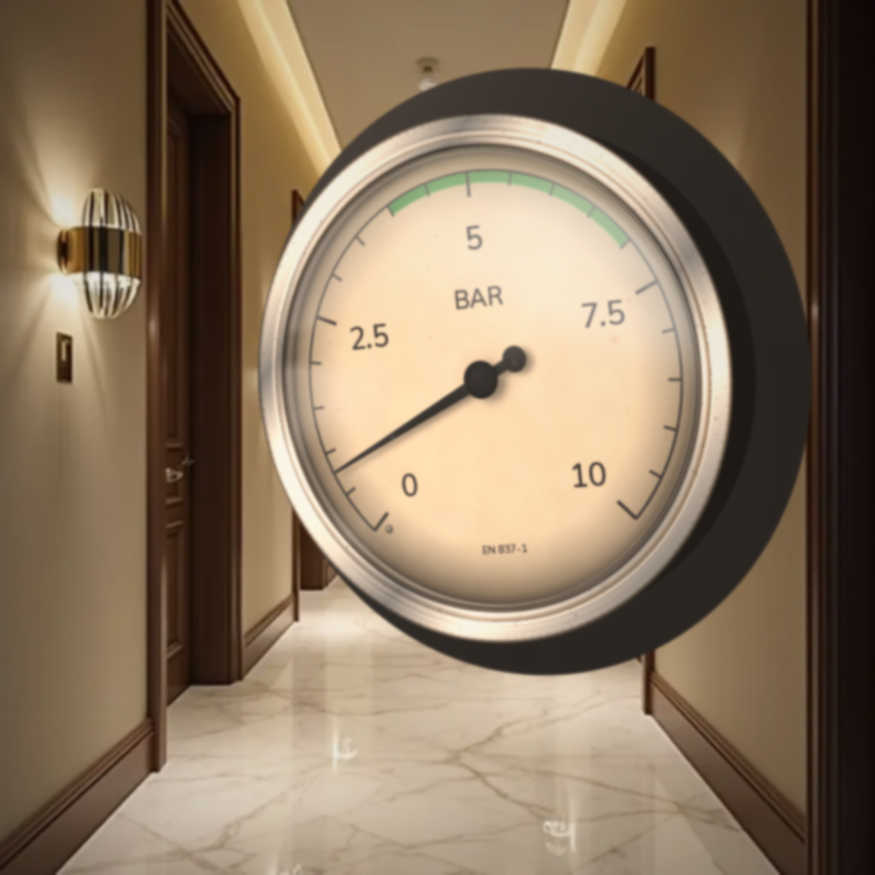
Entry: bar 0.75
